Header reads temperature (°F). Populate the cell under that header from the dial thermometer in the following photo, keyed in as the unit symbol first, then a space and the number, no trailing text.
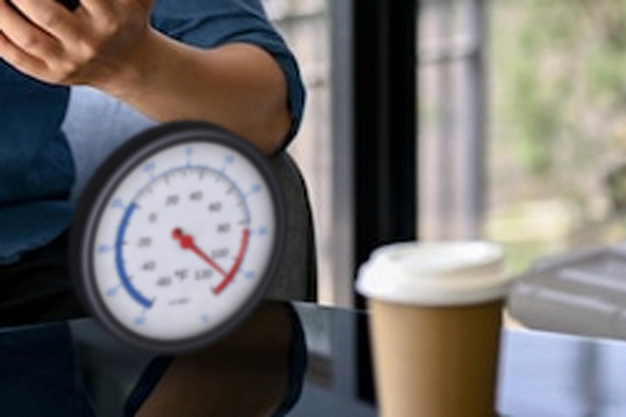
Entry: °F 110
